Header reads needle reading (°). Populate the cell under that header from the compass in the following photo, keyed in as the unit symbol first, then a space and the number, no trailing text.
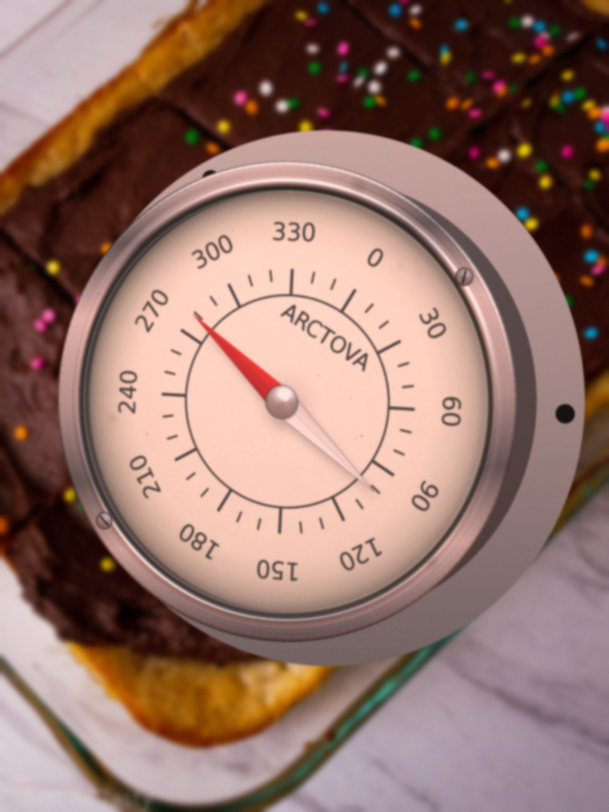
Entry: ° 280
